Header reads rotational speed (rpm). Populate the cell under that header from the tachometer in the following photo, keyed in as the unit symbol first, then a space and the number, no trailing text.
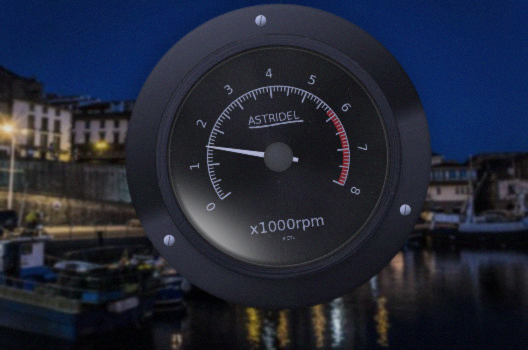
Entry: rpm 1500
